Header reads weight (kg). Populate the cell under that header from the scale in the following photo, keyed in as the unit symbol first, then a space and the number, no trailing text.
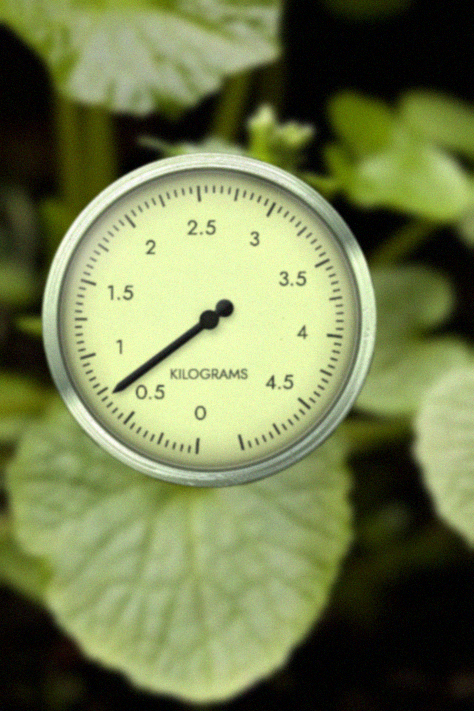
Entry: kg 0.7
